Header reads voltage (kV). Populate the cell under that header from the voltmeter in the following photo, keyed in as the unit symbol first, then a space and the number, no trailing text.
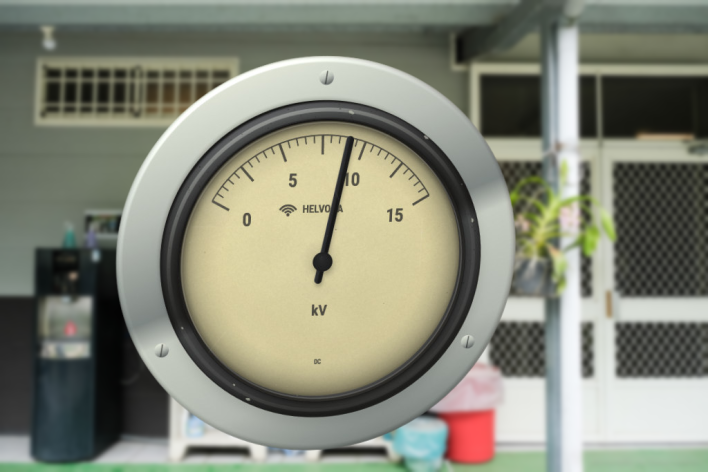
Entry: kV 9
